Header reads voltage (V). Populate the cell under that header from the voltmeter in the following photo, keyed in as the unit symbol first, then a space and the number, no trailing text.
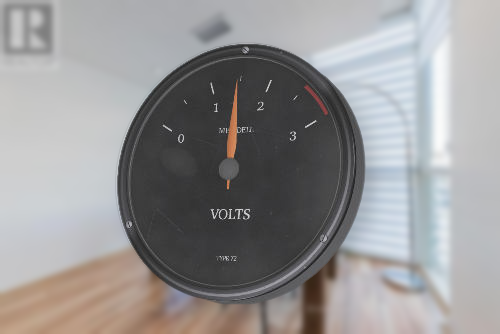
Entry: V 1.5
